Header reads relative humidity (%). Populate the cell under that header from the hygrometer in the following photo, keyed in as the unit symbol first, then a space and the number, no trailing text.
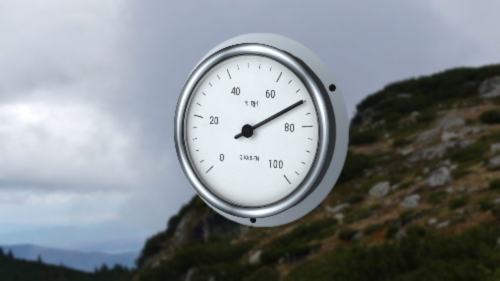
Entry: % 72
